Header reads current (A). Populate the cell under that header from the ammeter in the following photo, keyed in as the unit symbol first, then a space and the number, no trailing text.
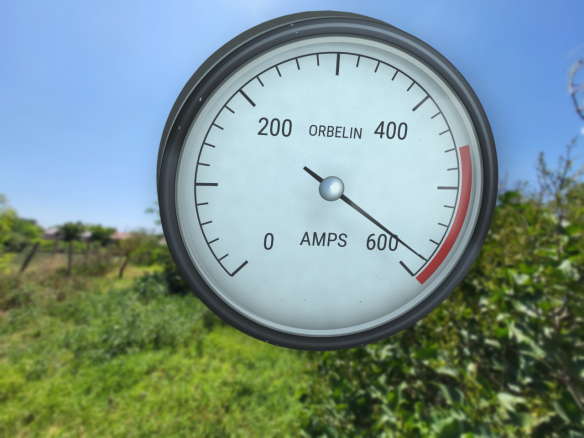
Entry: A 580
